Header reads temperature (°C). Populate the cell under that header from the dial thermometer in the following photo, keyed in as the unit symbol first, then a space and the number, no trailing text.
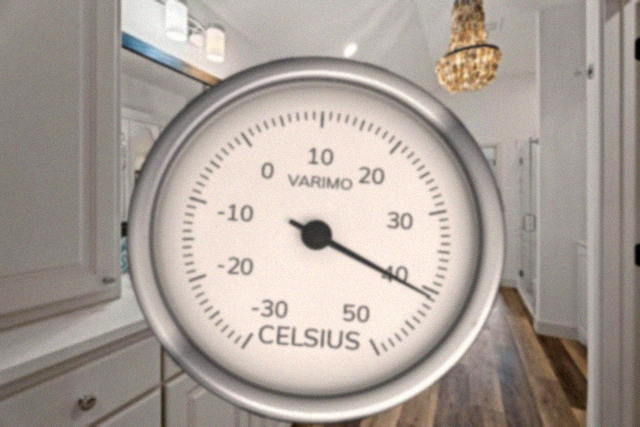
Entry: °C 41
